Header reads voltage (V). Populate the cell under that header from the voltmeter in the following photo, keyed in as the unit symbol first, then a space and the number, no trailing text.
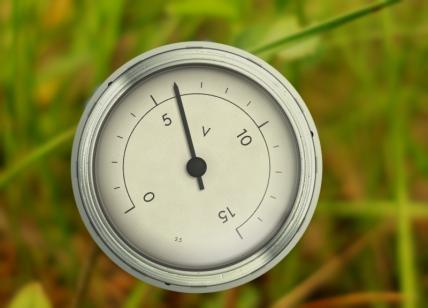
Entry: V 6
